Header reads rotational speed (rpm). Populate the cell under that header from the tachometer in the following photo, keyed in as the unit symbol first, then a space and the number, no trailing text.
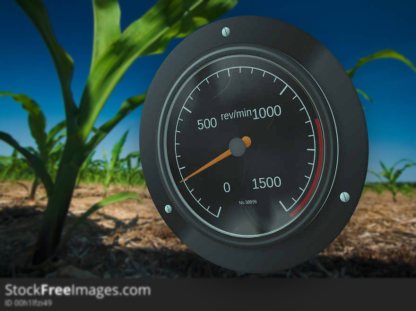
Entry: rpm 200
